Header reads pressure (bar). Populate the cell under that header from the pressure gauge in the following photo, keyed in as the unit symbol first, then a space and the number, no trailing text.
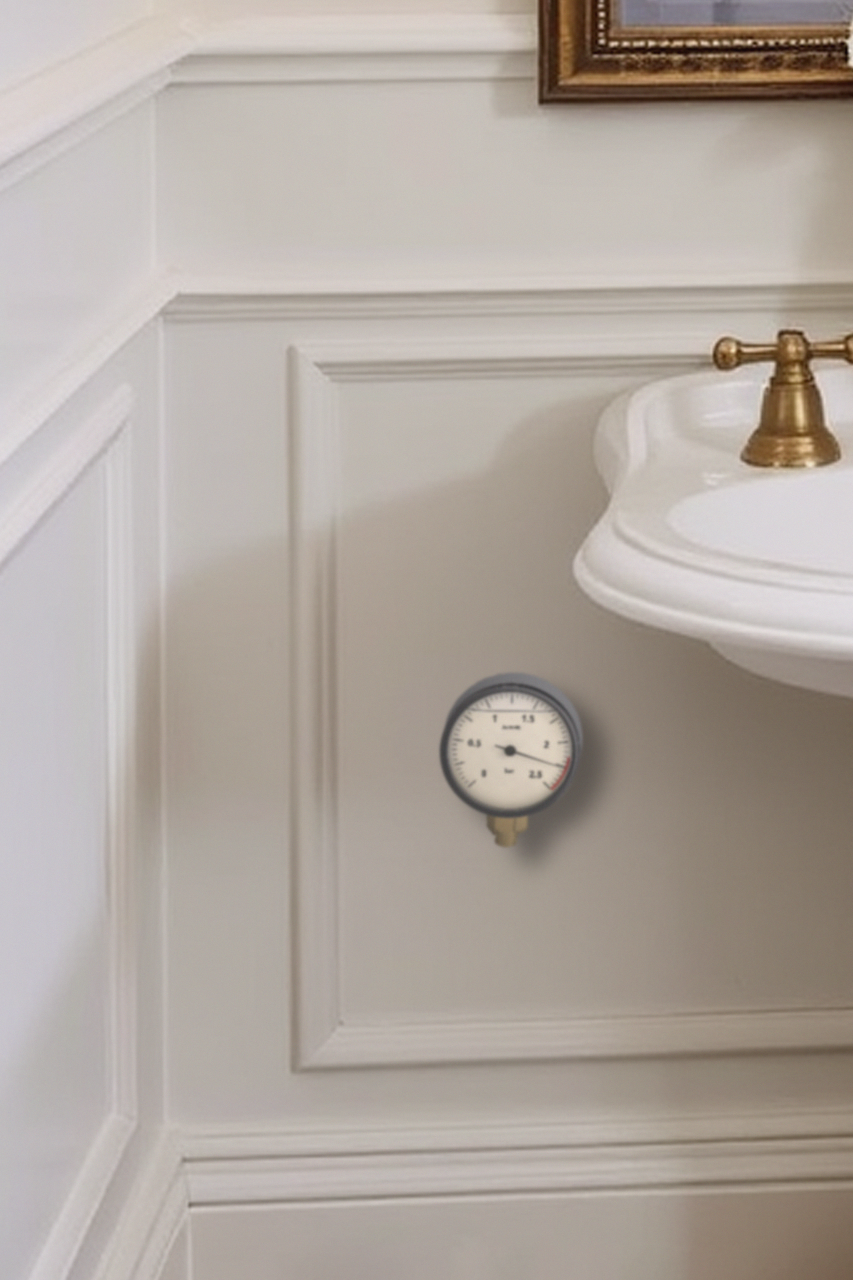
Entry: bar 2.25
